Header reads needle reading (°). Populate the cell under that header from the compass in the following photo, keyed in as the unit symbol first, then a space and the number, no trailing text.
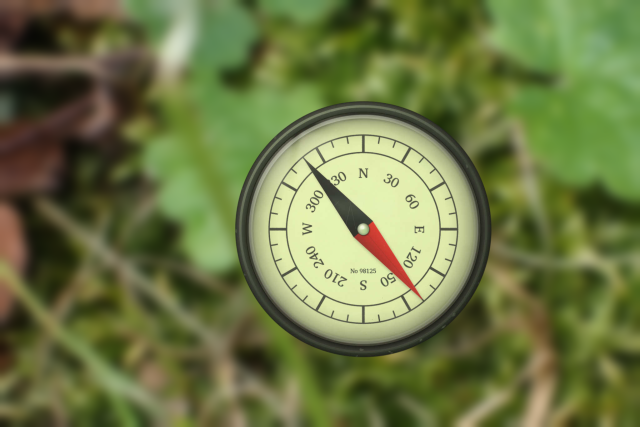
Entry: ° 140
